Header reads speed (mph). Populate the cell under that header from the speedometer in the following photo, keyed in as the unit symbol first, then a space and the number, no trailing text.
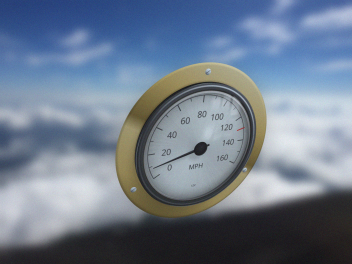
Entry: mph 10
